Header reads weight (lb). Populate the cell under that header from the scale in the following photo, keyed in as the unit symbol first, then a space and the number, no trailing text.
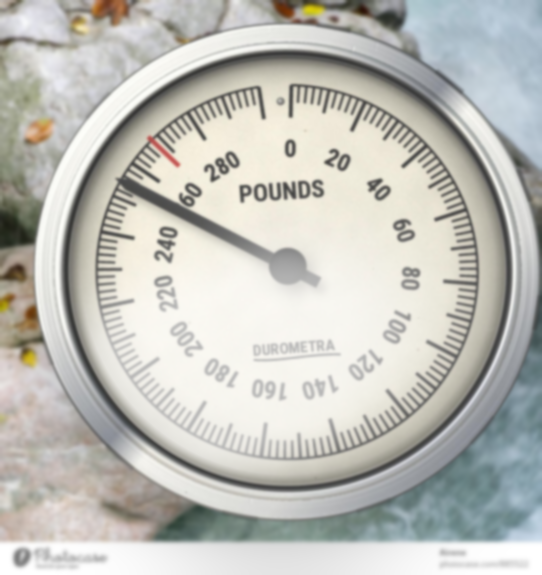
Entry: lb 254
